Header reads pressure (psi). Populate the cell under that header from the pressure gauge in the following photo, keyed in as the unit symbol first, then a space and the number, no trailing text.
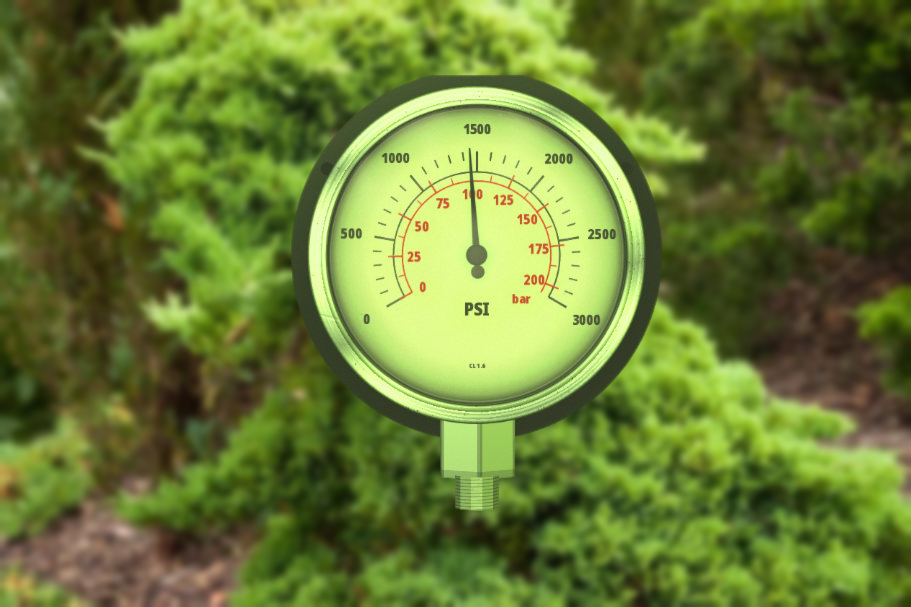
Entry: psi 1450
